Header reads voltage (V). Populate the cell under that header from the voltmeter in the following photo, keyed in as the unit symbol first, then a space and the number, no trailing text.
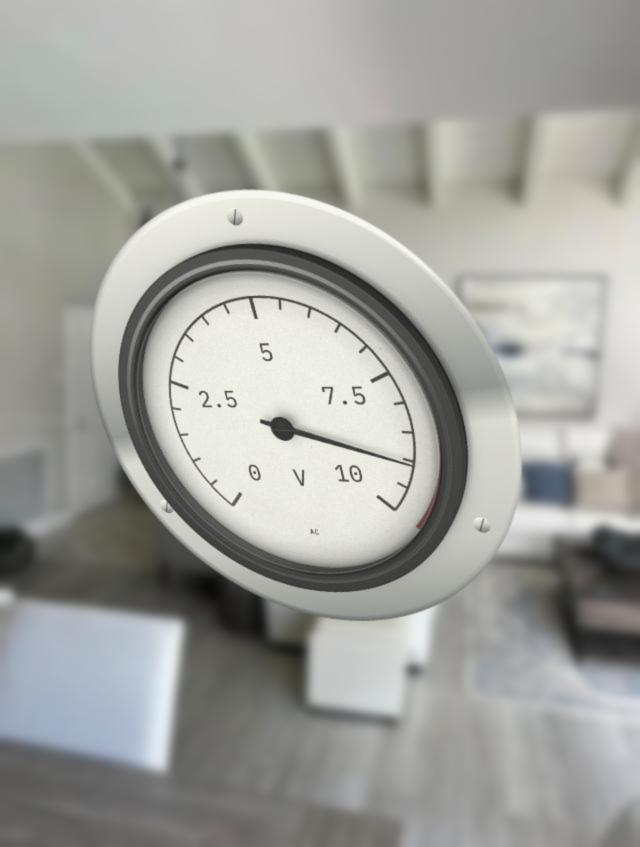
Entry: V 9
